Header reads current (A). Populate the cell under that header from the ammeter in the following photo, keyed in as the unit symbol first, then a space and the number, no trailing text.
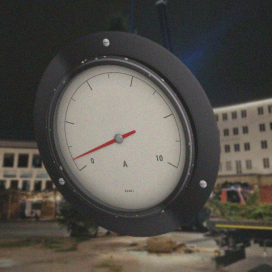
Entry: A 0.5
